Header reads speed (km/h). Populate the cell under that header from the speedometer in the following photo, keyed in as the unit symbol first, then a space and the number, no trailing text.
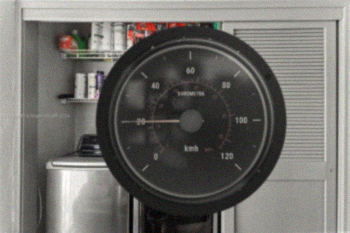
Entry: km/h 20
